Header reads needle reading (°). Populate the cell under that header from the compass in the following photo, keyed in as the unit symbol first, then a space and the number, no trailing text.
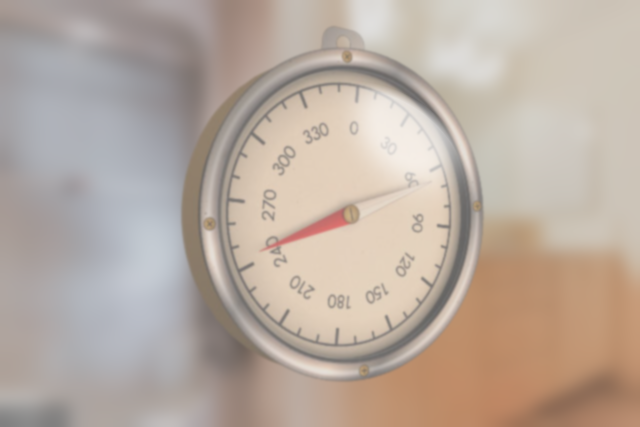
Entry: ° 245
